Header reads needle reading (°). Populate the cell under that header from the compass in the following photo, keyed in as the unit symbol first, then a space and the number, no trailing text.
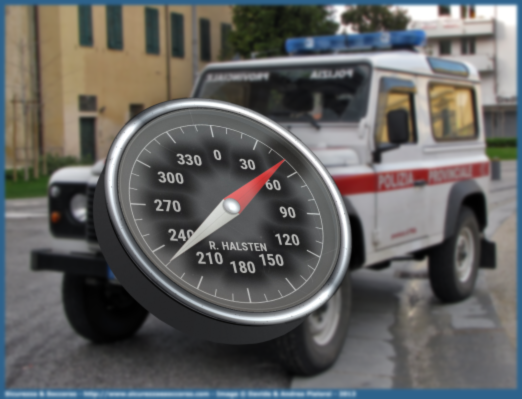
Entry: ° 50
